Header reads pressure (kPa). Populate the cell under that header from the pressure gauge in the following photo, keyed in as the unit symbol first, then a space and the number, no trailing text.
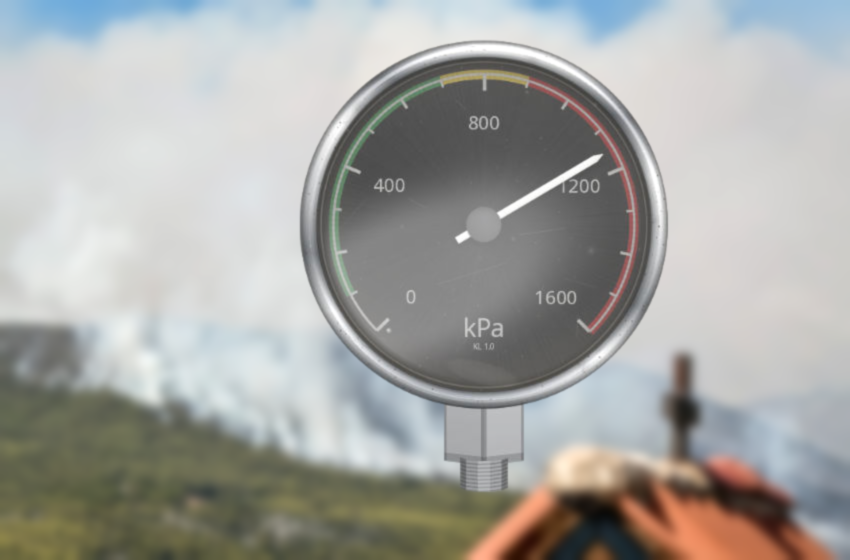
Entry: kPa 1150
